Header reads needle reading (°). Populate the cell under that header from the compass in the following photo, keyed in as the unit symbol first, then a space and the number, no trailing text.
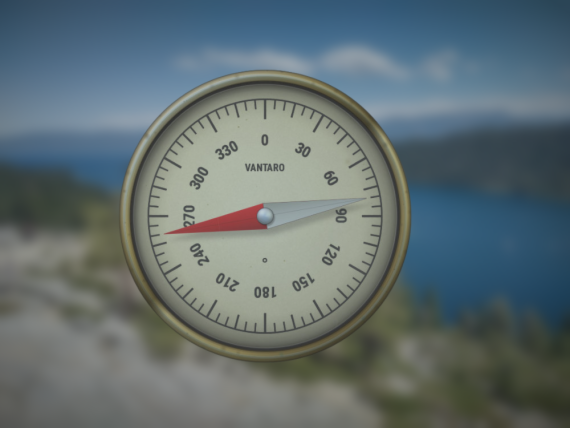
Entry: ° 260
